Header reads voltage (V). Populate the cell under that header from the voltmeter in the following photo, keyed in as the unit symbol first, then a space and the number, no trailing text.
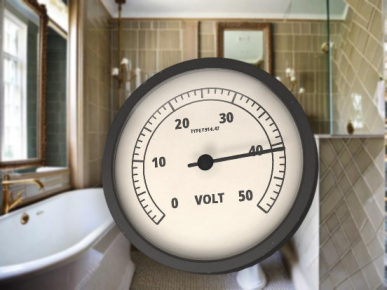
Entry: V 41
